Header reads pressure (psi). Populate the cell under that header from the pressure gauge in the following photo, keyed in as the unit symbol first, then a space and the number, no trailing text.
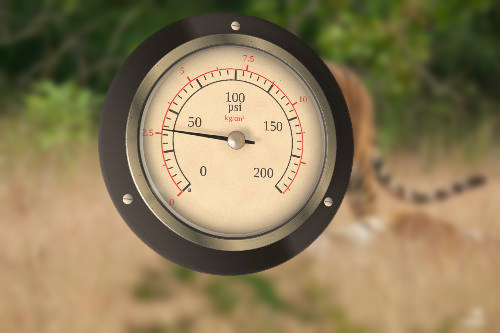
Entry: psi 37.5
